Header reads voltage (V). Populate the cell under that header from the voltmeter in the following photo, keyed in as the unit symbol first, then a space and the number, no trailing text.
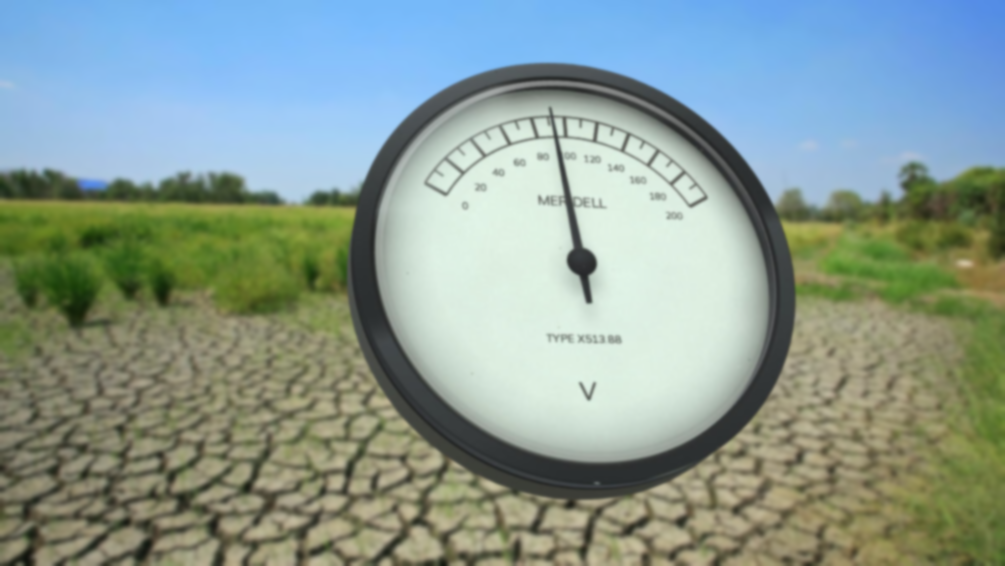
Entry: V 90
